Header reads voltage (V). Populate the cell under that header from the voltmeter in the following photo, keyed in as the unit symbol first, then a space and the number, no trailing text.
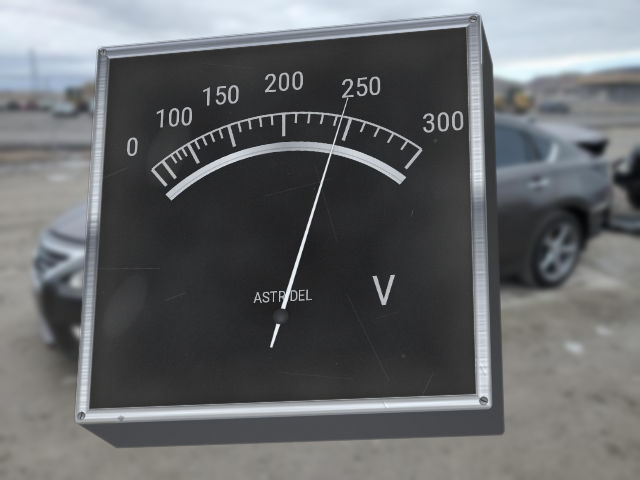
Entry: V 245
